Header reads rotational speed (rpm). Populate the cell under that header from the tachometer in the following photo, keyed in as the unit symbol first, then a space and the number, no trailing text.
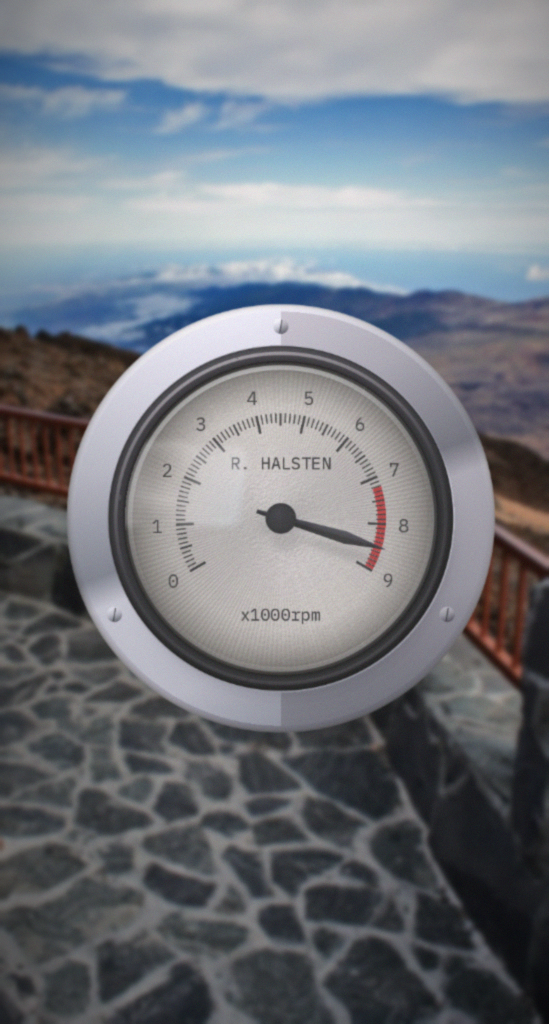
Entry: rpm 8500
